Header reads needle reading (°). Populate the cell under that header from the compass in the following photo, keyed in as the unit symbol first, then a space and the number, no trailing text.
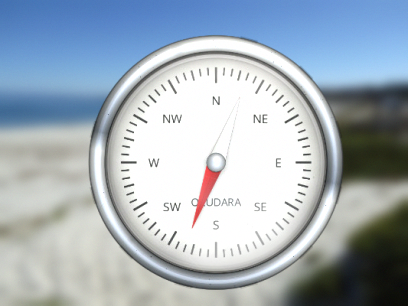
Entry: ° 200
